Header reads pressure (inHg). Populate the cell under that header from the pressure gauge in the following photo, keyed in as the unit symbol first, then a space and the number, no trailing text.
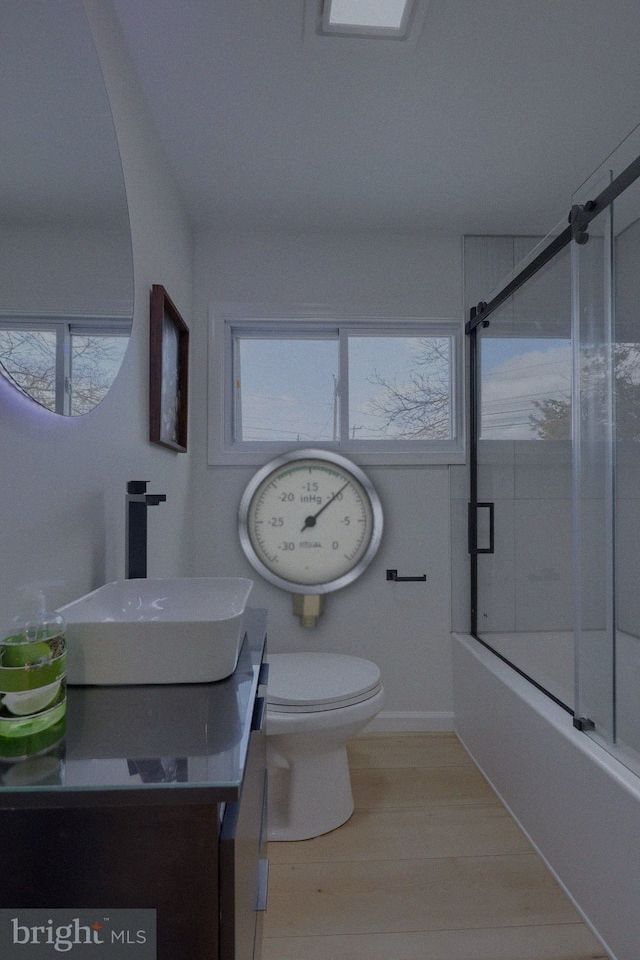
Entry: inHg -10
